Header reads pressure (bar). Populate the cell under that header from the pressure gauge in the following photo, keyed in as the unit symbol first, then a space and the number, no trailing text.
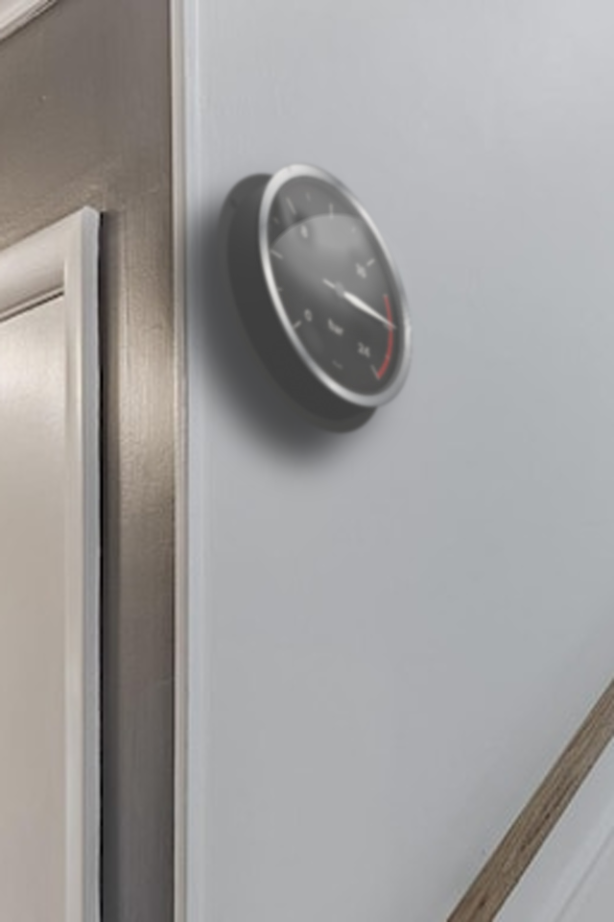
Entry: bar 20
